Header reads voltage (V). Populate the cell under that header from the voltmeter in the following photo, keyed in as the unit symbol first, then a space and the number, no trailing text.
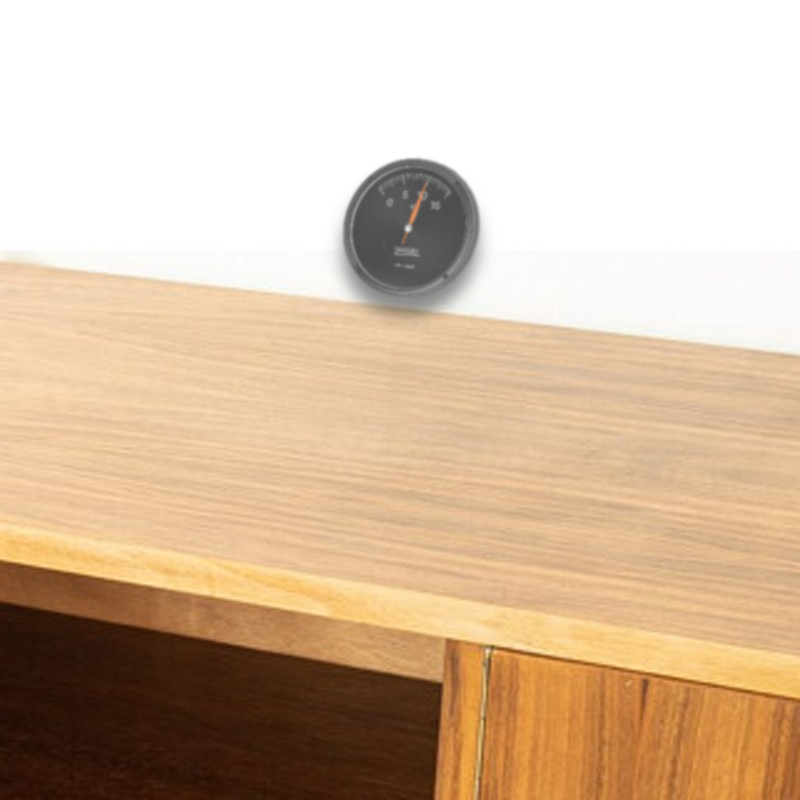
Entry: V 10
